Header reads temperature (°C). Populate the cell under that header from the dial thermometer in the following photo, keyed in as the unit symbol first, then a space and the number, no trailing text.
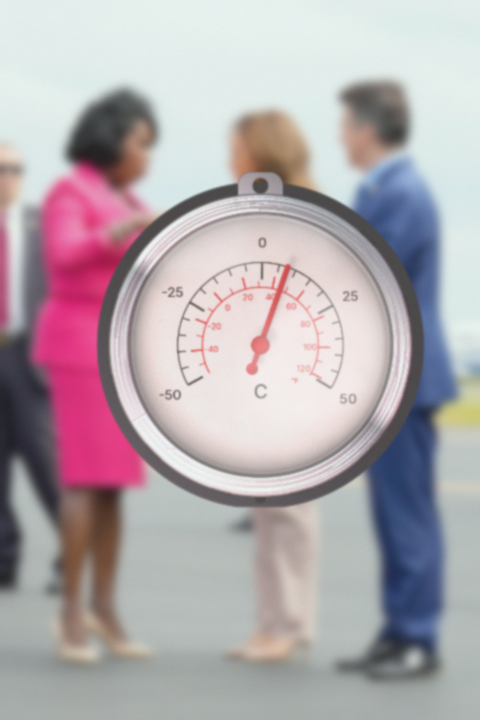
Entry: °C 7.5
